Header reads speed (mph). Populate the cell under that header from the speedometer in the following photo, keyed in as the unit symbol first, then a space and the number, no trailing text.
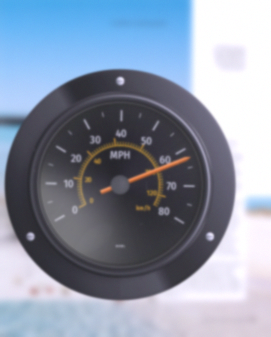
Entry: mph 62.5
